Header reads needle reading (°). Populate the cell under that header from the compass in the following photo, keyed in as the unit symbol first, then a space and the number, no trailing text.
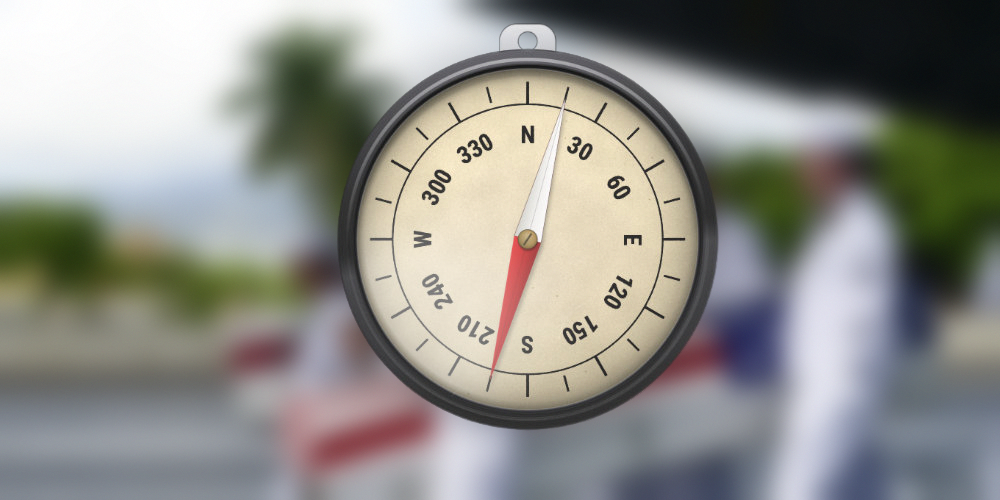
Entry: ° 195
